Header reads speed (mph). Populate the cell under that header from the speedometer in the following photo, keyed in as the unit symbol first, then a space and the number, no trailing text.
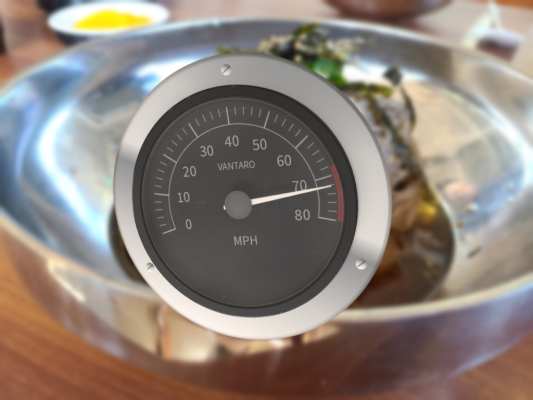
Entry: mph 72
